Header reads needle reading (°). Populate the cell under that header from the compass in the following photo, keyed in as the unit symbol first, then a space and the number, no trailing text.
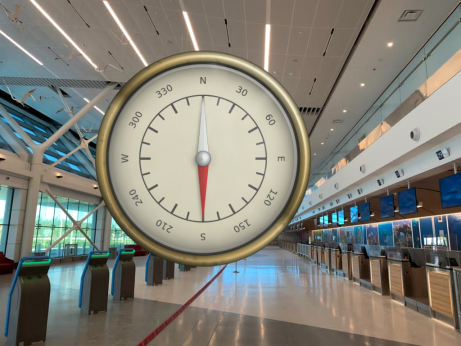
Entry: ° 180
